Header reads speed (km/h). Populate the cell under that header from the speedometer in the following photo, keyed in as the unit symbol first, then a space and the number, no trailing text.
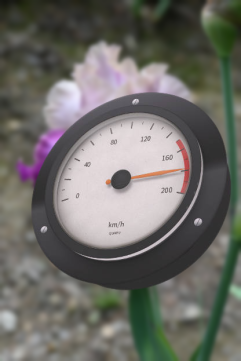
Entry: km/h 180
